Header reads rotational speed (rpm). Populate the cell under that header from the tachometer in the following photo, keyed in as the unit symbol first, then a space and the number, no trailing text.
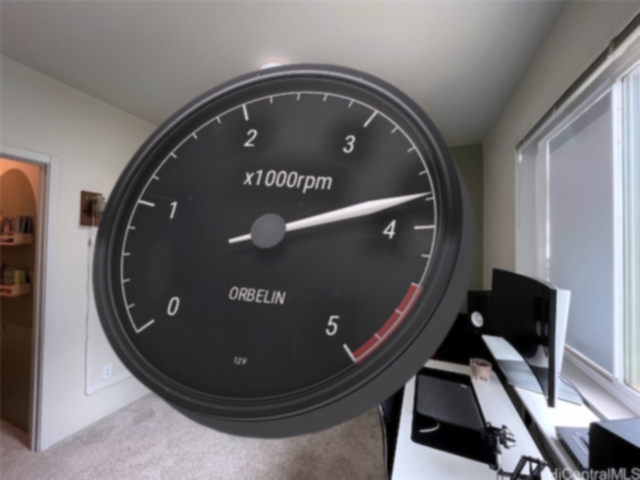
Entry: rpm 3800
